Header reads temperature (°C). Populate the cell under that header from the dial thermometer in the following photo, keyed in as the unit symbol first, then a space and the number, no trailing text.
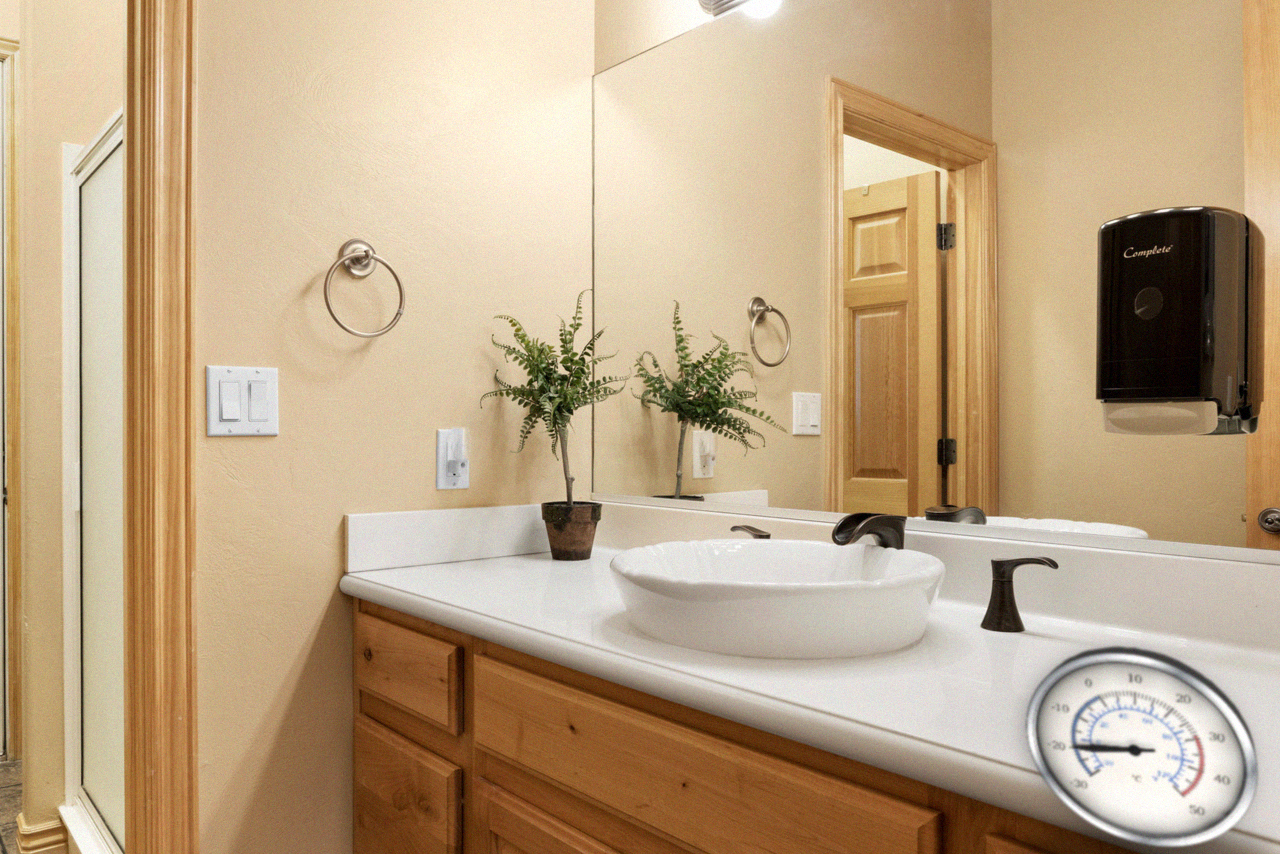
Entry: °C -20
